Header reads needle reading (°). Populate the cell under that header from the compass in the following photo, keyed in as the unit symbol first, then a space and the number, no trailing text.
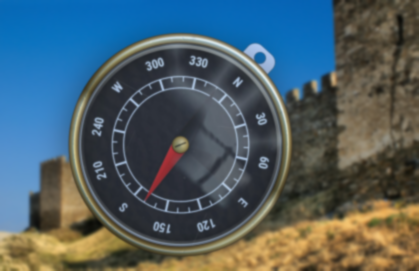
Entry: ° 170
